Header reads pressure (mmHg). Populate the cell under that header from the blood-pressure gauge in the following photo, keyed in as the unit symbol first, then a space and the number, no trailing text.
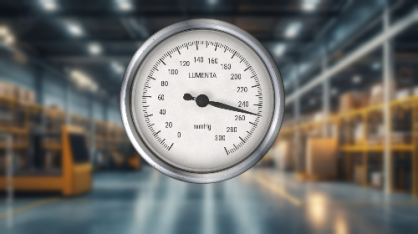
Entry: mmHg 250
